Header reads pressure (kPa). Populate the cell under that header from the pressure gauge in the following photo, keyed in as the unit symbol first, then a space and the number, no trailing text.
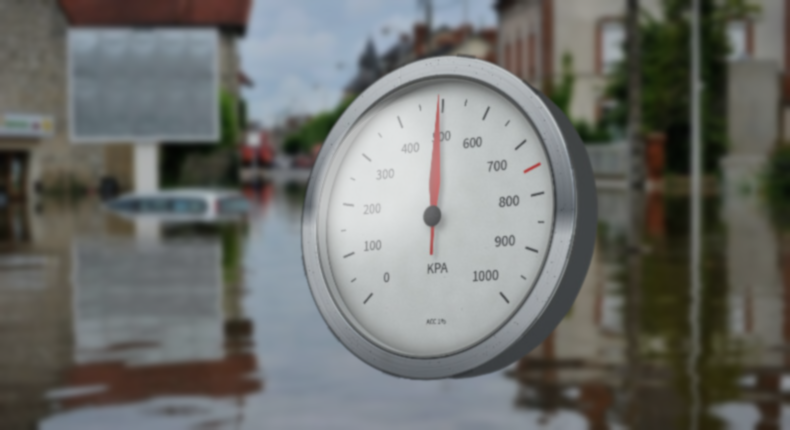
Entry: kPa 500
